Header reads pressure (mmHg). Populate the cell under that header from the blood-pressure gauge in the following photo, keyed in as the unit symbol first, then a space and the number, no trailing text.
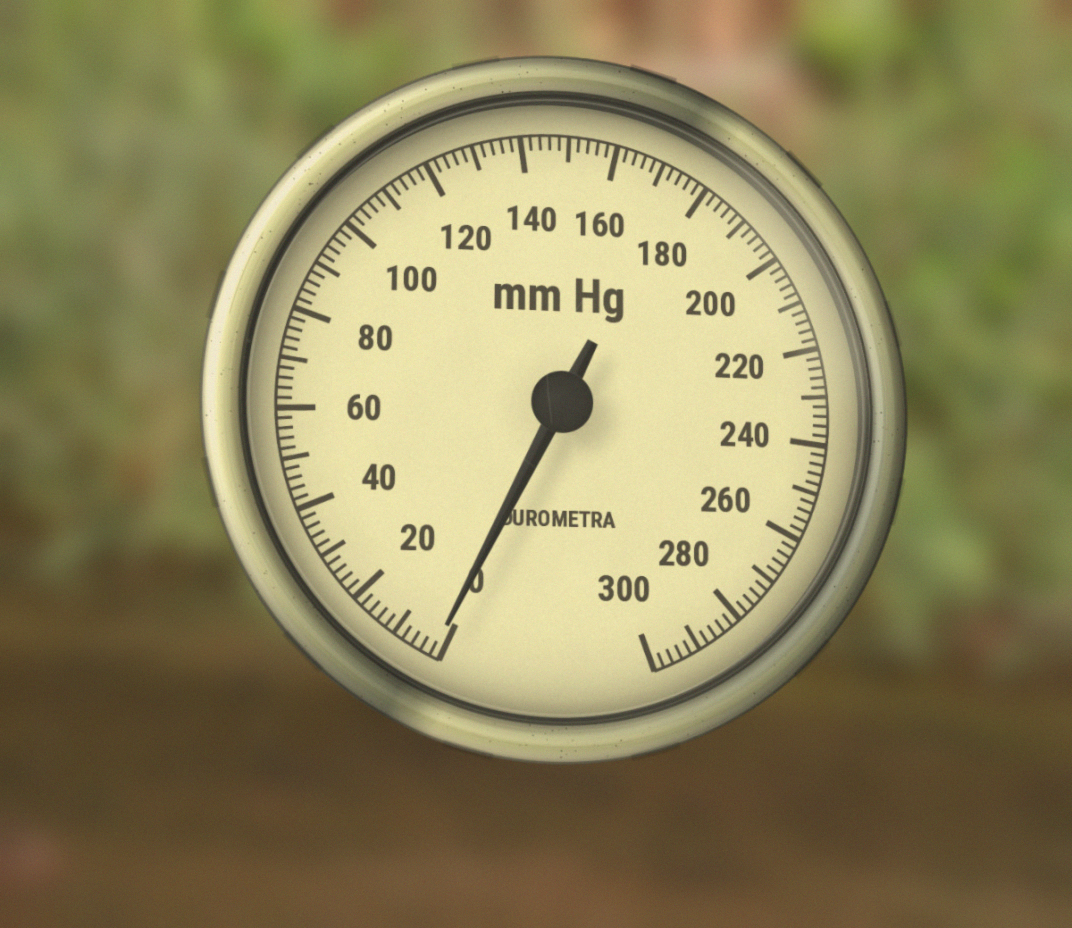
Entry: mmHg 2
